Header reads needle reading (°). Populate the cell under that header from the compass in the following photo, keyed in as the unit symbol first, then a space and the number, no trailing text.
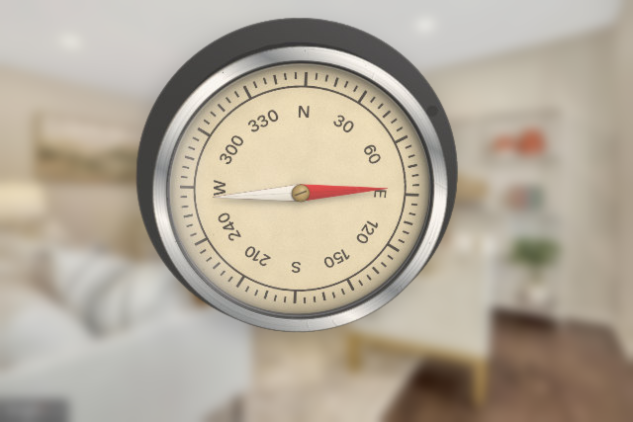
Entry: ° 85
